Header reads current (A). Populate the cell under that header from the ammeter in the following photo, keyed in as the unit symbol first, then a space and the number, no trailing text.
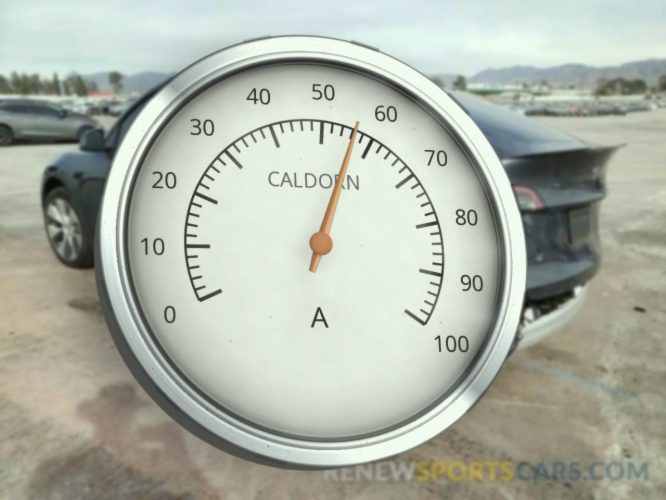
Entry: A 56
